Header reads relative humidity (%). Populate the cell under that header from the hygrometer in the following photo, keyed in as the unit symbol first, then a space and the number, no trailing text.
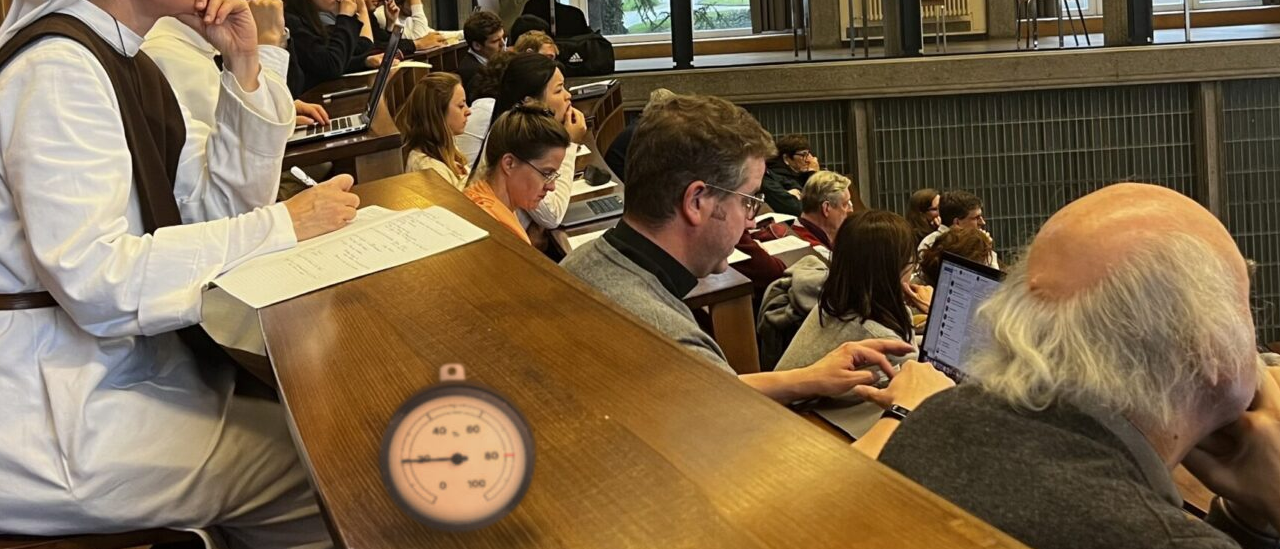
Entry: % 20
